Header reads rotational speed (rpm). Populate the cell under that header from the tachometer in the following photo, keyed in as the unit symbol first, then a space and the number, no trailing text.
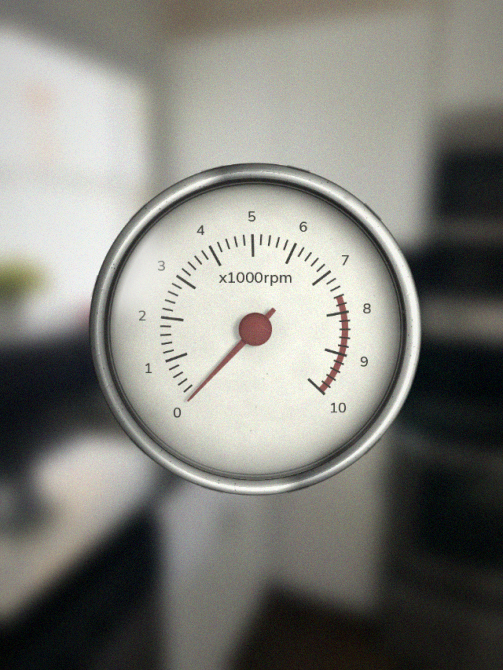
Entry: rpm 0
